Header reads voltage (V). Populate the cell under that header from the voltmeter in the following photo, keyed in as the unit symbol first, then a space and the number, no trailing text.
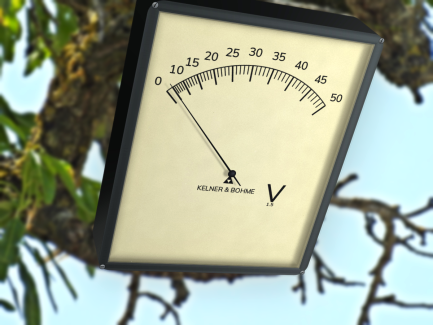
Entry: V 5
